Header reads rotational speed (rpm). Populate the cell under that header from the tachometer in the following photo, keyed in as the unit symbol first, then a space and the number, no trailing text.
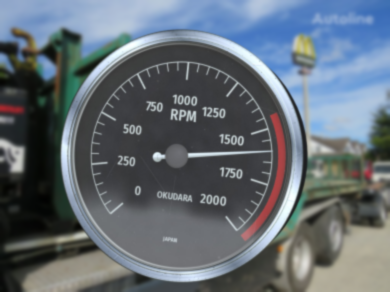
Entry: rpm 1600
